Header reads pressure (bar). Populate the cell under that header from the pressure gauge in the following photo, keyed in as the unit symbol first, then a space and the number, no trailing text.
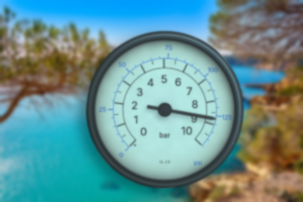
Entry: bar 8.75
